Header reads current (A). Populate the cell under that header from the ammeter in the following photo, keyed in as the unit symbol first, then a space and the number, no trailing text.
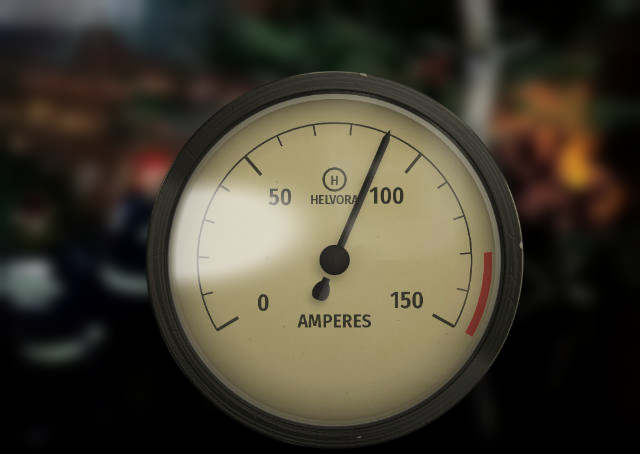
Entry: A 90
